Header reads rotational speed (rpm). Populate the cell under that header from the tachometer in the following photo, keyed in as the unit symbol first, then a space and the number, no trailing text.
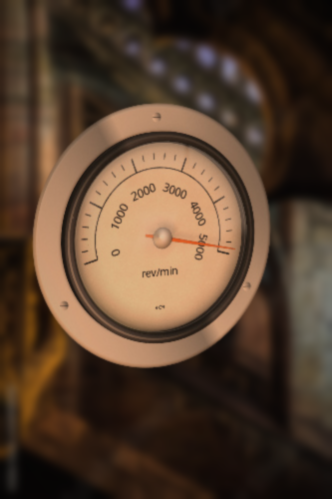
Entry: rpm 4900
